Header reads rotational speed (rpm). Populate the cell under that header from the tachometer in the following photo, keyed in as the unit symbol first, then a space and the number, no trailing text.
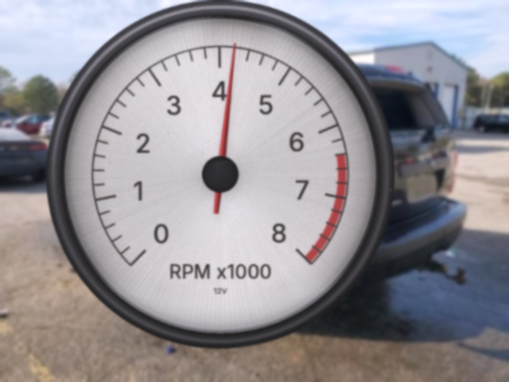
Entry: rpm 4200
